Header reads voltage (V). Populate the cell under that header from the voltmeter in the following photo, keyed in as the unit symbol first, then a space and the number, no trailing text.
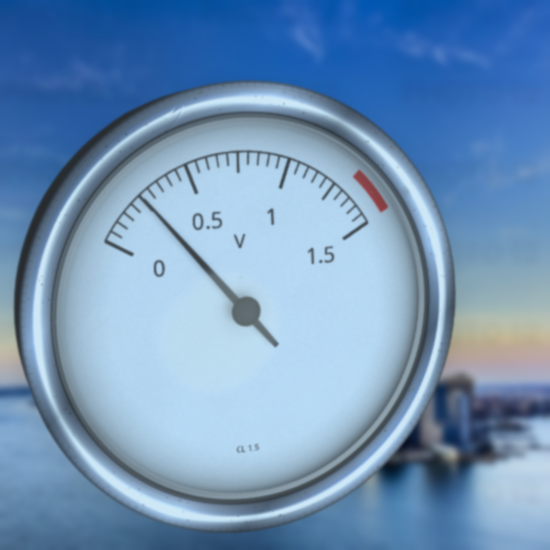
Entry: V 0.25
